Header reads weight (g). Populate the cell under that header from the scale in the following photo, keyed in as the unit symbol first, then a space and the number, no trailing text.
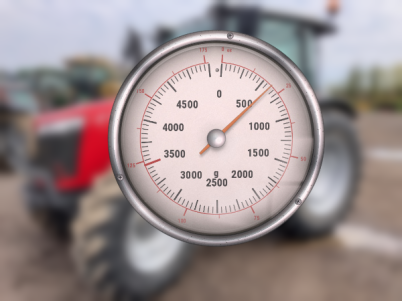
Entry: g 600
